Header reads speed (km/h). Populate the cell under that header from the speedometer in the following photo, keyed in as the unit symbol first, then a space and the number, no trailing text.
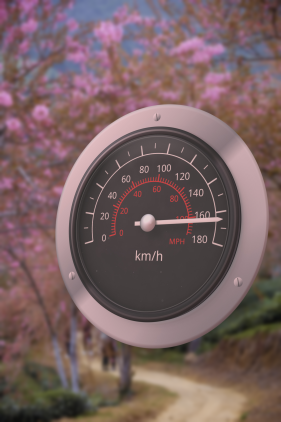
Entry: km/h 165
